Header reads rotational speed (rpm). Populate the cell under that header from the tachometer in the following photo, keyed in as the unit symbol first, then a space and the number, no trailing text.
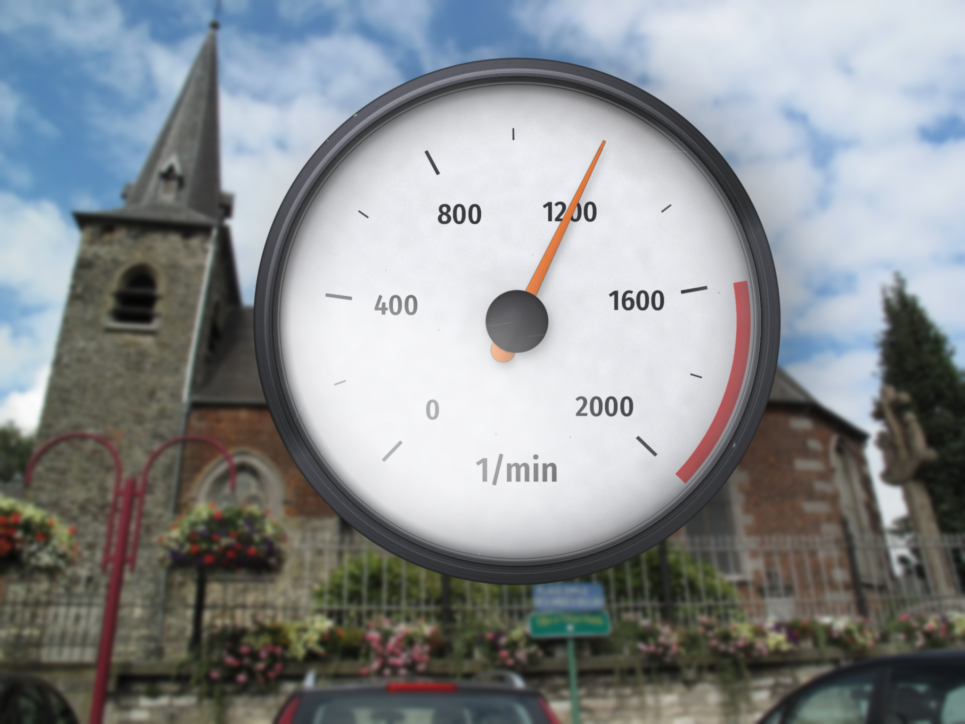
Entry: rpm 1200
